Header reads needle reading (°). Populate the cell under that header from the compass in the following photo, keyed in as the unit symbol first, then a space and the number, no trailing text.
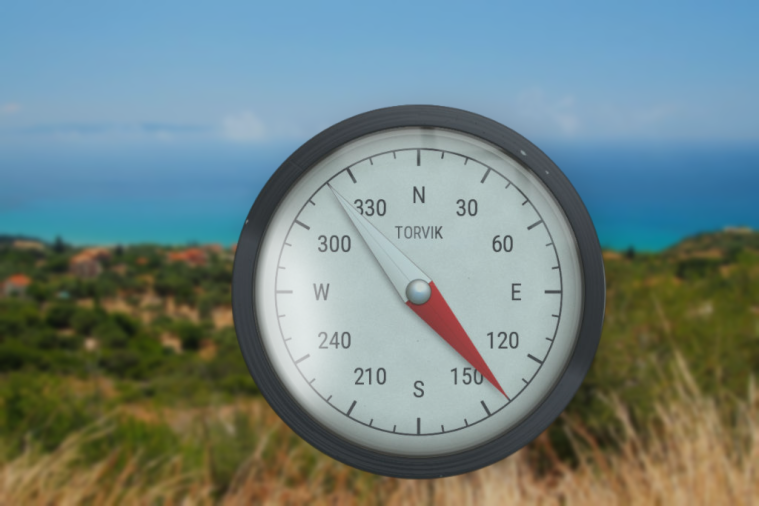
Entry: ° 140
